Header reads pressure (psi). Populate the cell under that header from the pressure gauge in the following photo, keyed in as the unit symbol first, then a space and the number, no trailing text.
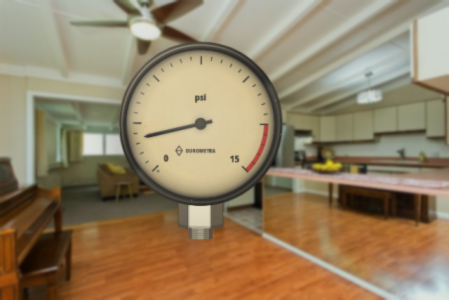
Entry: psi 1.75
